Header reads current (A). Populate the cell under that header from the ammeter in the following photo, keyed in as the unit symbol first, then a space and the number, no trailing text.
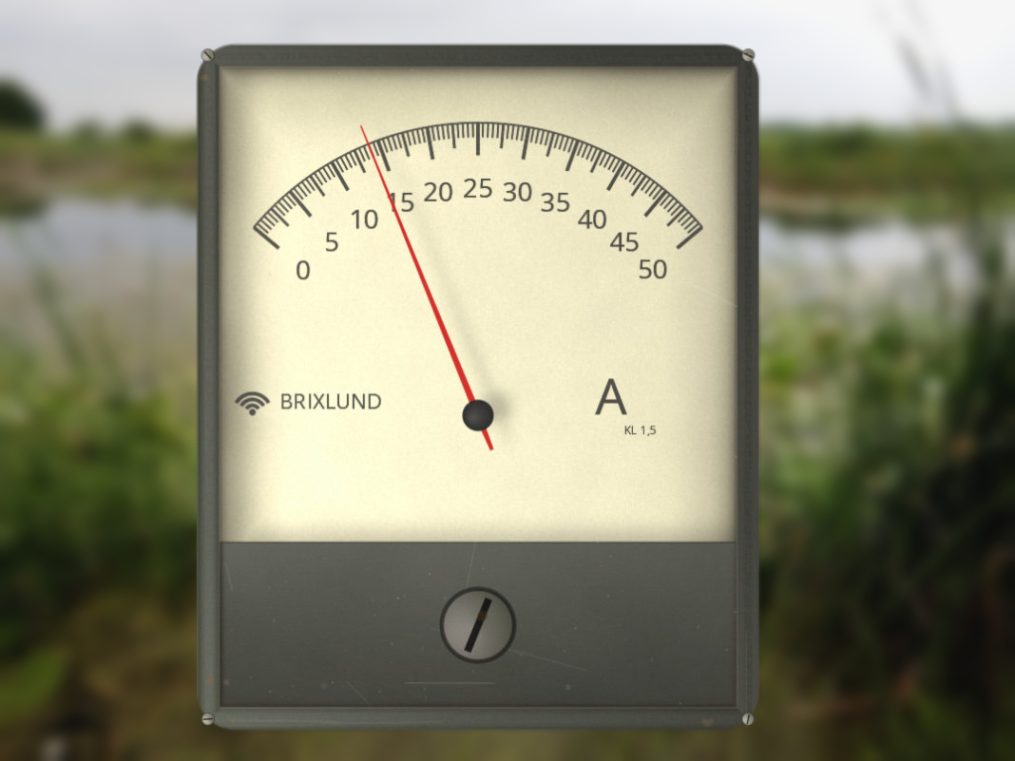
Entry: A 14
